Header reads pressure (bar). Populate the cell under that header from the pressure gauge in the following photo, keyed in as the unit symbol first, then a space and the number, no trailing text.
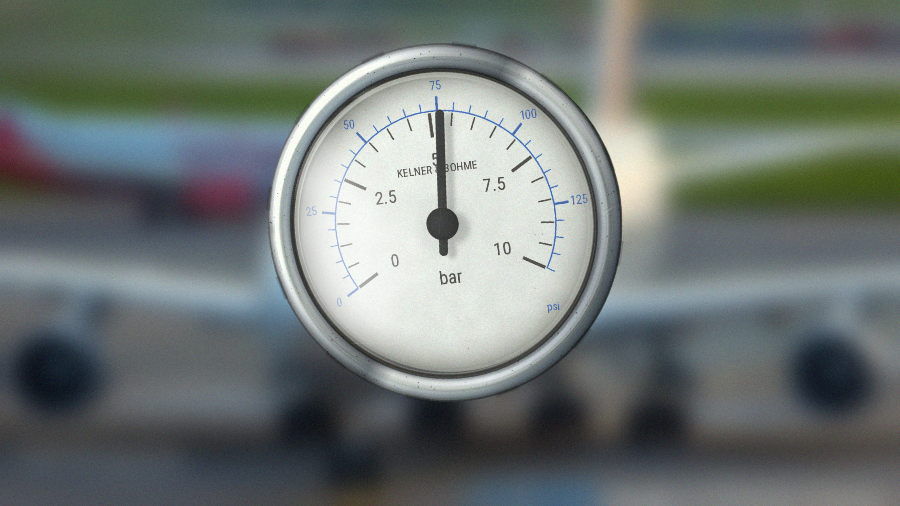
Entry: bar 5.25
